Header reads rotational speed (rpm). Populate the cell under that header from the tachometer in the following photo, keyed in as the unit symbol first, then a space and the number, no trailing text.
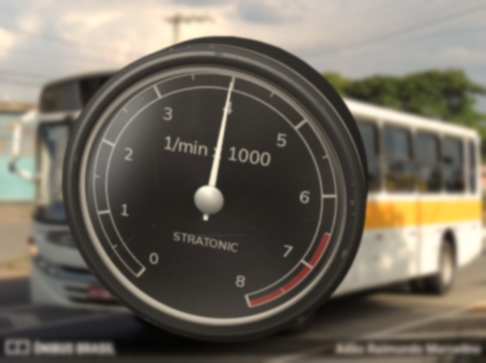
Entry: rpm 4000
